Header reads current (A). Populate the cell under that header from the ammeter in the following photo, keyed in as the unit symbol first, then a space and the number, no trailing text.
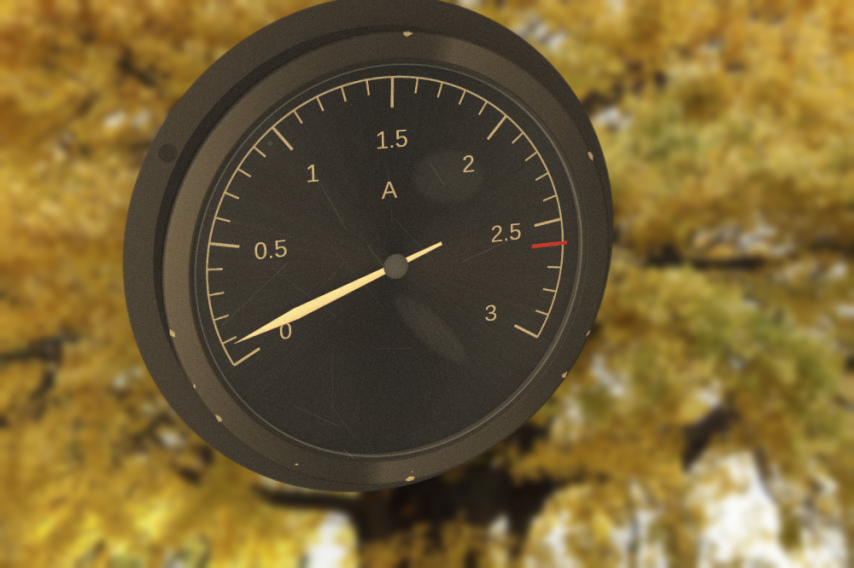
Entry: A 0.1
